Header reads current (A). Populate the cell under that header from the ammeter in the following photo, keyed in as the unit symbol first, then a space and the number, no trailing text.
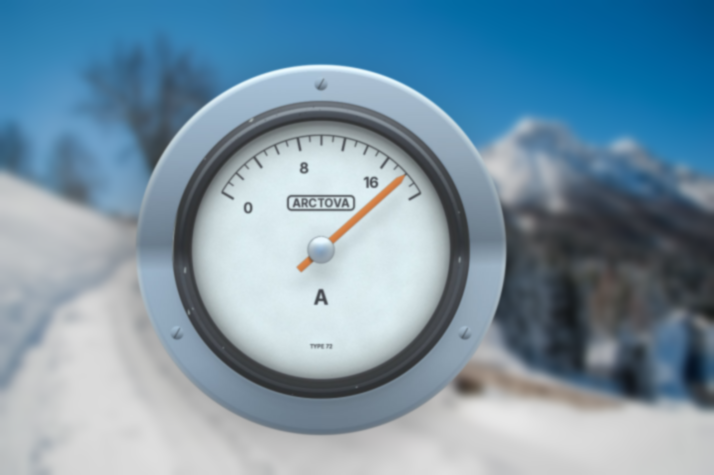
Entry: A 18
